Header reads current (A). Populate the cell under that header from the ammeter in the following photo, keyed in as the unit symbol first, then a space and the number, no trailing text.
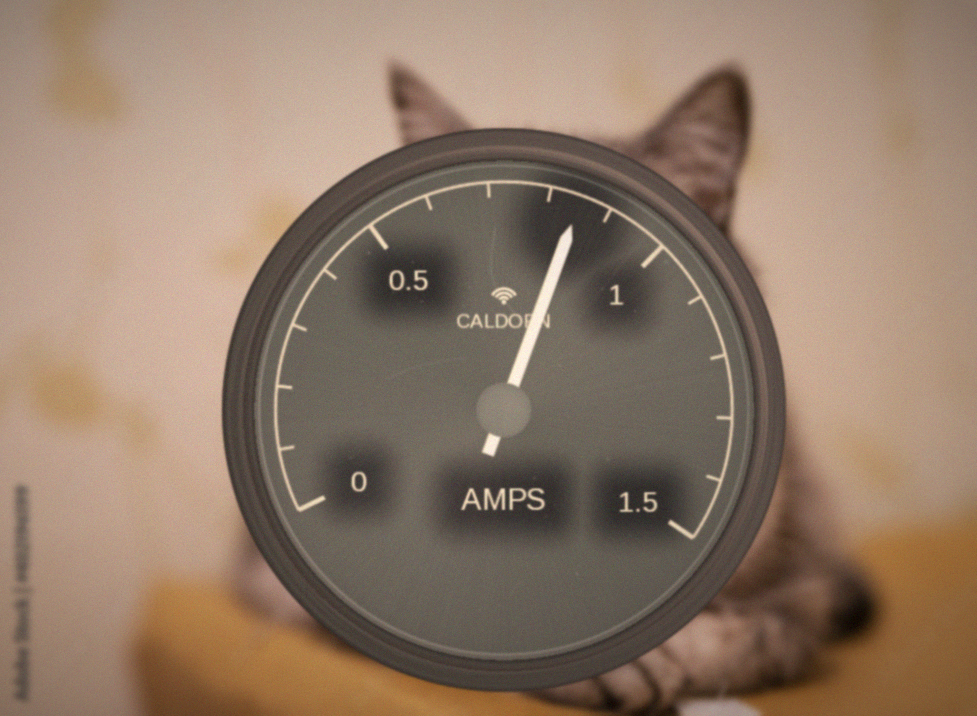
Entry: A 0.85
